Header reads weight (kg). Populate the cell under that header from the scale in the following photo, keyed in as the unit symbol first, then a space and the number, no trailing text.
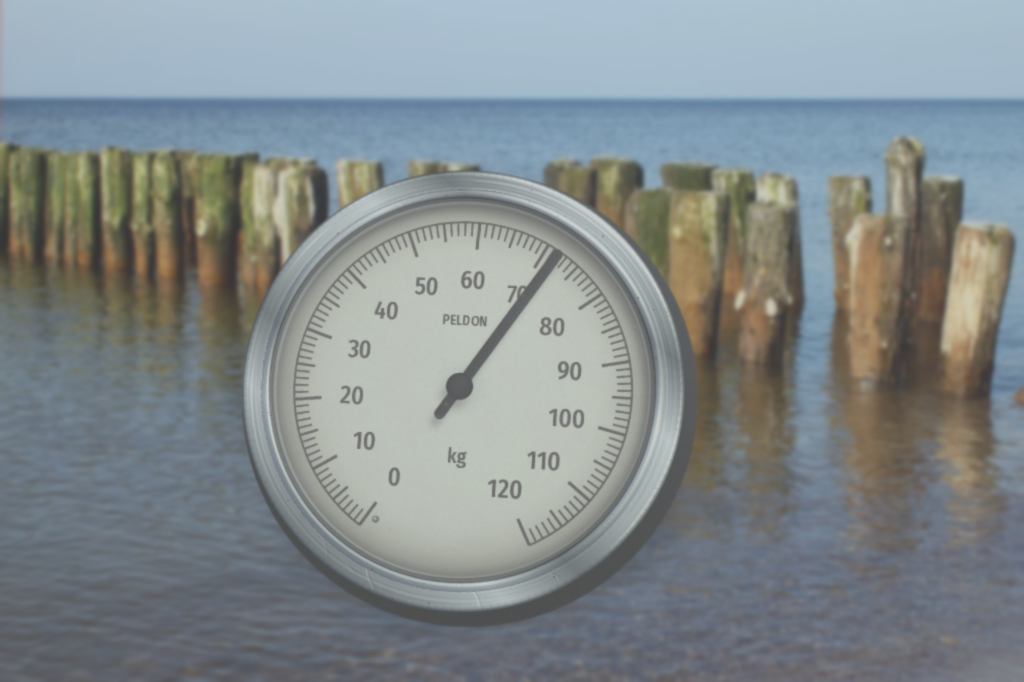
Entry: kg 72
